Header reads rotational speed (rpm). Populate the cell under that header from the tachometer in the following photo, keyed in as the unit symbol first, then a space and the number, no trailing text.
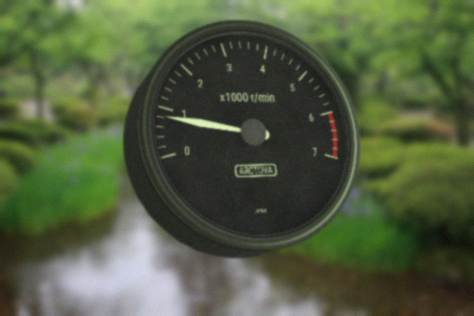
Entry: rpm 800
